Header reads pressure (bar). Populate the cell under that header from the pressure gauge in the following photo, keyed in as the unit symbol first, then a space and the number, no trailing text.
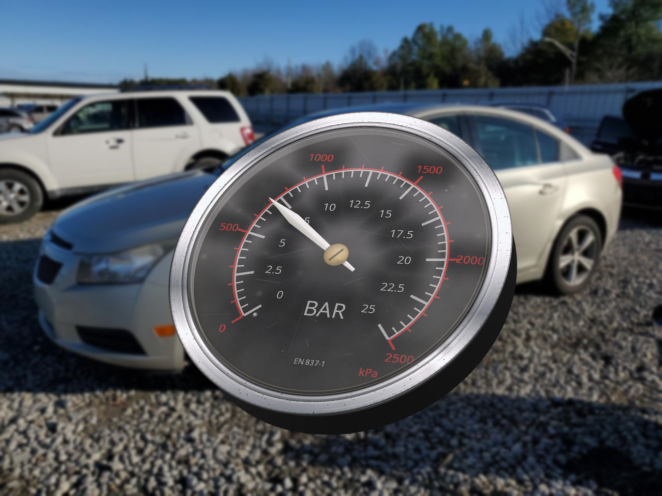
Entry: bar 7
